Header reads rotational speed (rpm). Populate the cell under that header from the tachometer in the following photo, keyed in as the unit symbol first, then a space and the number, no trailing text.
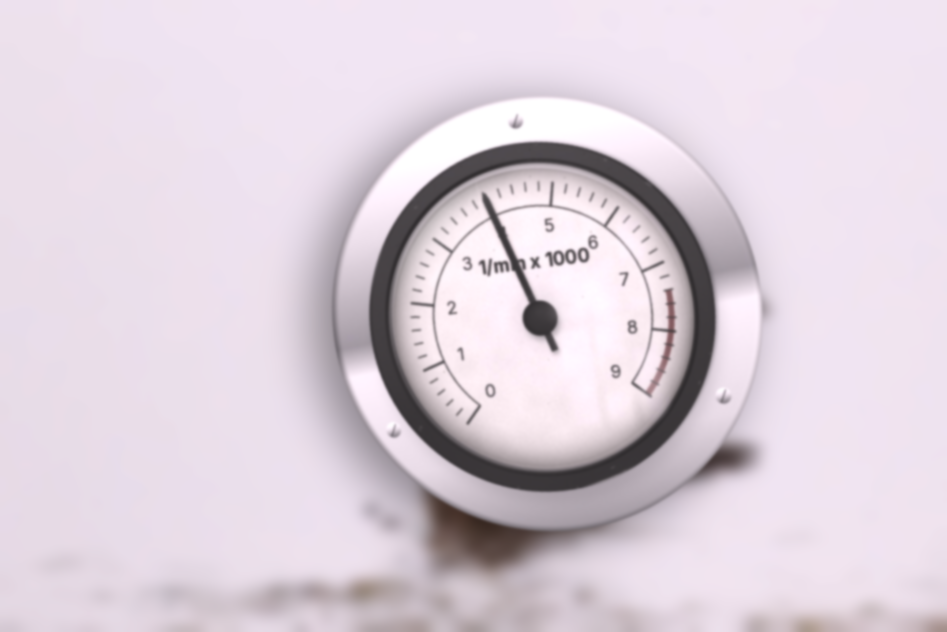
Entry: rpm 4000
